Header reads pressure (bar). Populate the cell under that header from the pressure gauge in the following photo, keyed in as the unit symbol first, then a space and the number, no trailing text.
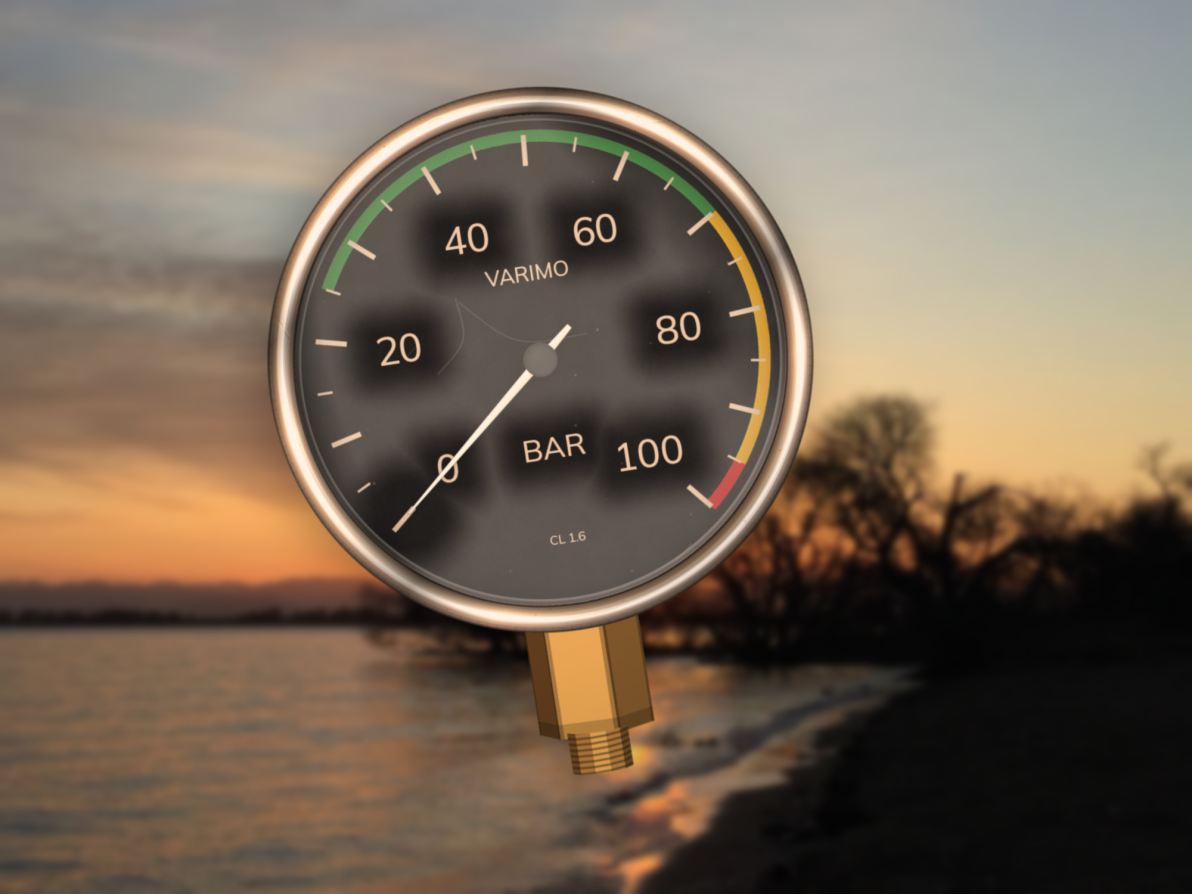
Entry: bar 0
